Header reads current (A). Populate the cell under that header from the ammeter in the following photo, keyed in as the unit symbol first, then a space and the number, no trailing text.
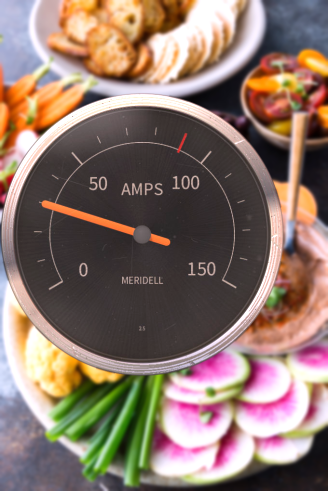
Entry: A 30
